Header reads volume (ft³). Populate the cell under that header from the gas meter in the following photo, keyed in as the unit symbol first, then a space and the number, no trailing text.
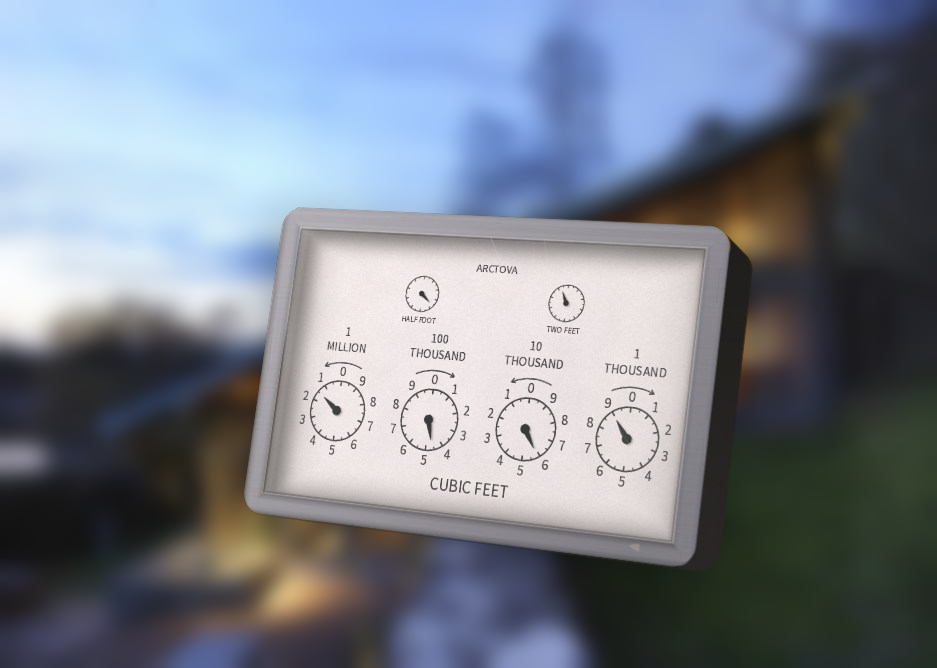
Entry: ft³ 145900
